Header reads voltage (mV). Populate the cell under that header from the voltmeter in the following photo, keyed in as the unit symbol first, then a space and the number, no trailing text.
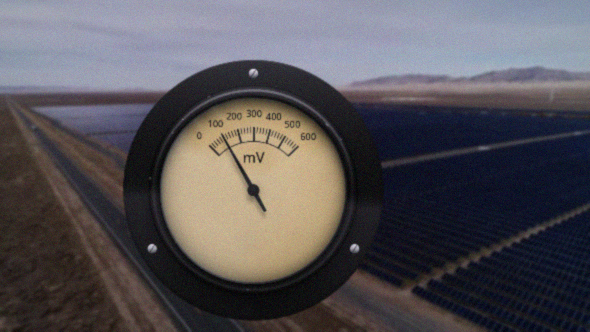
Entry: mV 100
